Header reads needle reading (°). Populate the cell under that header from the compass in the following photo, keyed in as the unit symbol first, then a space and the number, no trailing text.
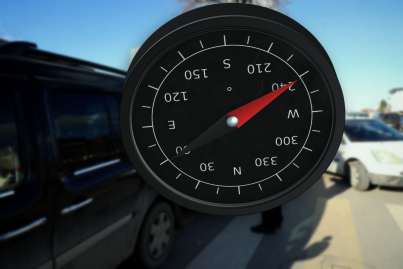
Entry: ° 240
